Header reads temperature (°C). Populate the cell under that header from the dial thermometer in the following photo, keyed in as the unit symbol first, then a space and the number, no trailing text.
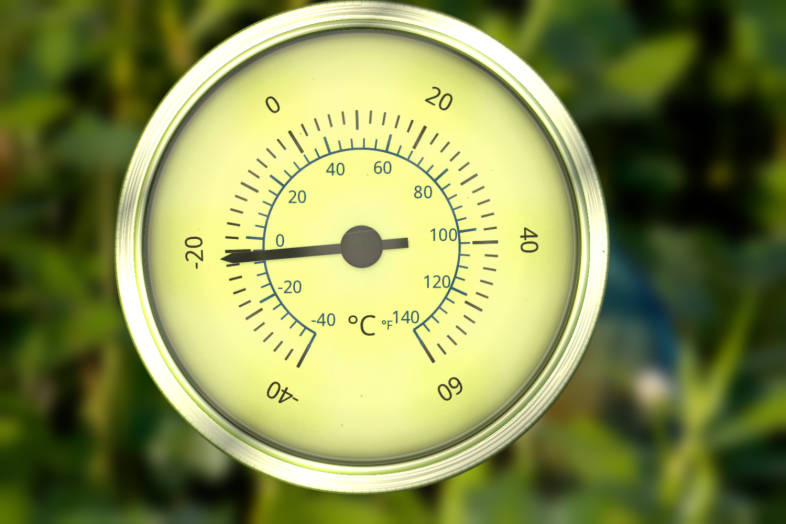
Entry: °C -21
